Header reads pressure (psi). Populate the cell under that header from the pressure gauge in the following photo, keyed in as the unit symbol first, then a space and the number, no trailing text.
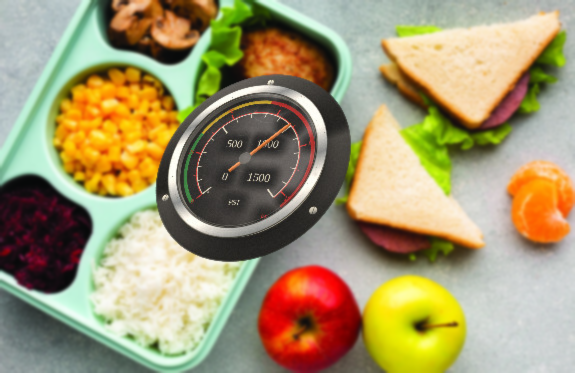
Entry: psi 1000
